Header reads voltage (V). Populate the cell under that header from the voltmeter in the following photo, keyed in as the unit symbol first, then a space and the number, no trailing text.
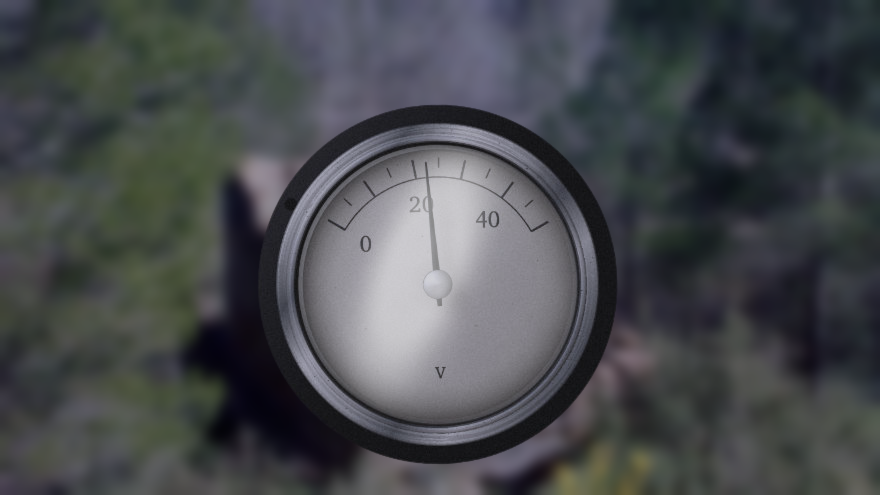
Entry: V 22.5
